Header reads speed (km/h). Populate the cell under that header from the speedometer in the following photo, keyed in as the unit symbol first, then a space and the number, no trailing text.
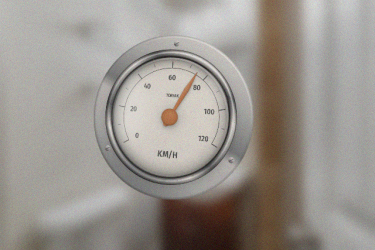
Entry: km/h 75
